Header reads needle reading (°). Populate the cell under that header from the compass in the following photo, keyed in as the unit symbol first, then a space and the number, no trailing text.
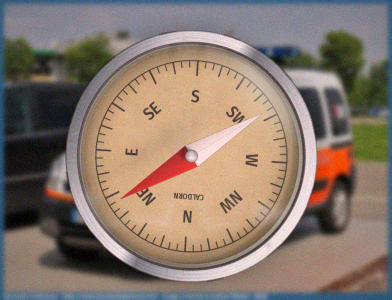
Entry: ° 55
